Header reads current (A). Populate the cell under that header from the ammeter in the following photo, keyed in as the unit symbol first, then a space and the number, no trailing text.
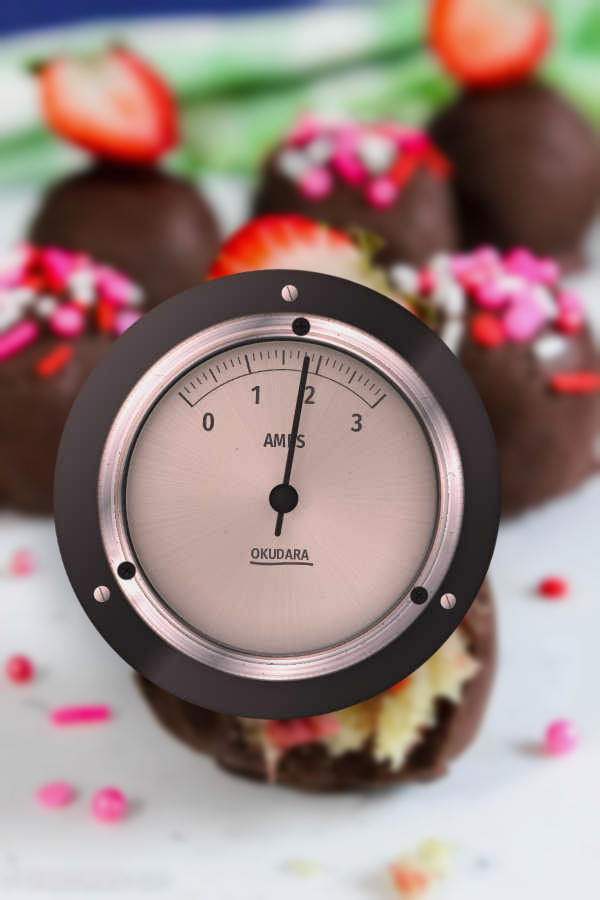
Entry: A 1.8
